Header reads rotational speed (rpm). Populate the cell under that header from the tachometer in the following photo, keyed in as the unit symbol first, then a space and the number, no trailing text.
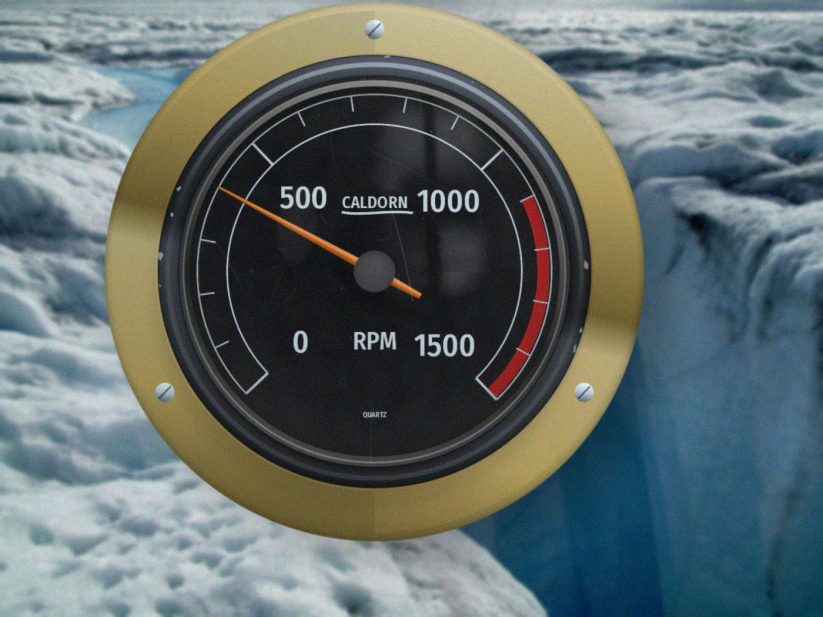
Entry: rpm 400
